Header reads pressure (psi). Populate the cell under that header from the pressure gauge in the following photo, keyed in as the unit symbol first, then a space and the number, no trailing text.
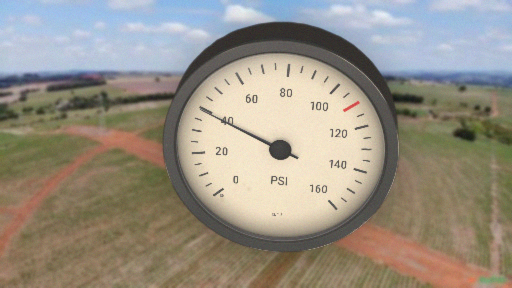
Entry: psi 40
